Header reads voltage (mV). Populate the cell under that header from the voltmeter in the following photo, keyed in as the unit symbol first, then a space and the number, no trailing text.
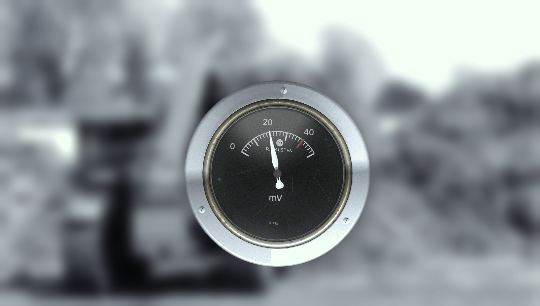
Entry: mV 20
